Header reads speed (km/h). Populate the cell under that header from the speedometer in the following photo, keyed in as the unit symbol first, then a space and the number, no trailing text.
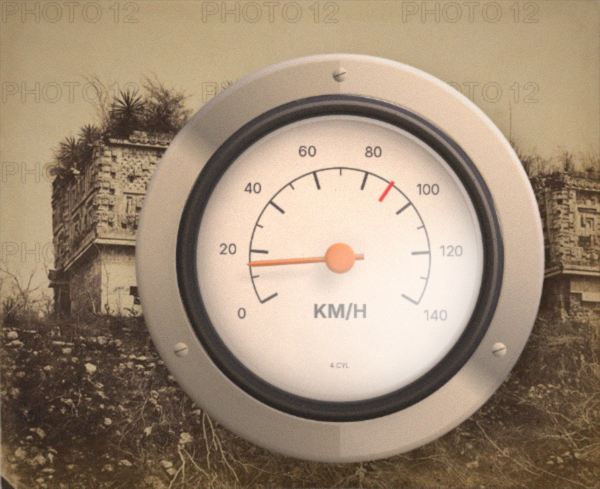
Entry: km/h 15
